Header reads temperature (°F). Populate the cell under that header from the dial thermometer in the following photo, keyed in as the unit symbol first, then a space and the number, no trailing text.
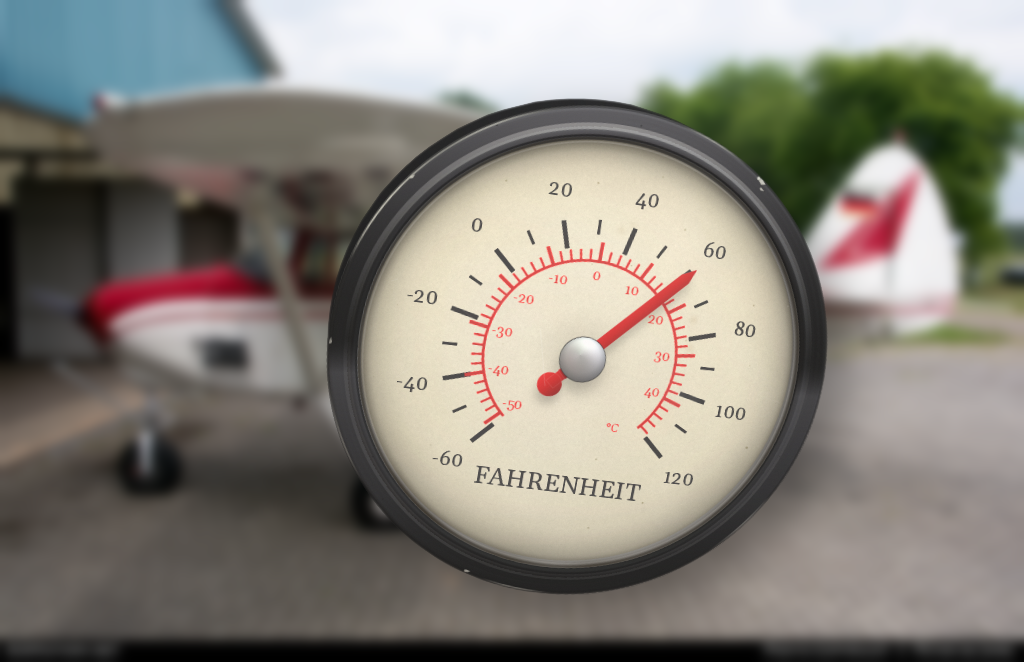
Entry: °F 60
